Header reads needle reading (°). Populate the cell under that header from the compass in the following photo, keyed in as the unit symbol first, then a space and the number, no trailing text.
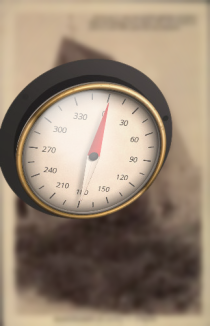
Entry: ° 0
